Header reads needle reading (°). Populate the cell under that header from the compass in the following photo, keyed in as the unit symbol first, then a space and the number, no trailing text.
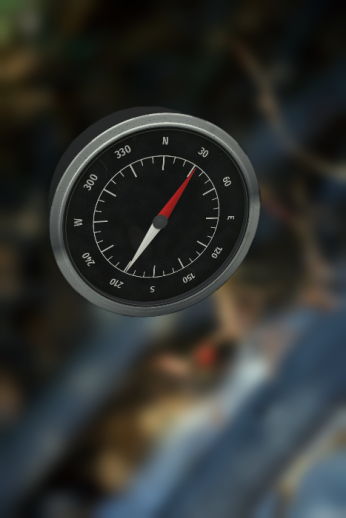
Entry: ° 30
